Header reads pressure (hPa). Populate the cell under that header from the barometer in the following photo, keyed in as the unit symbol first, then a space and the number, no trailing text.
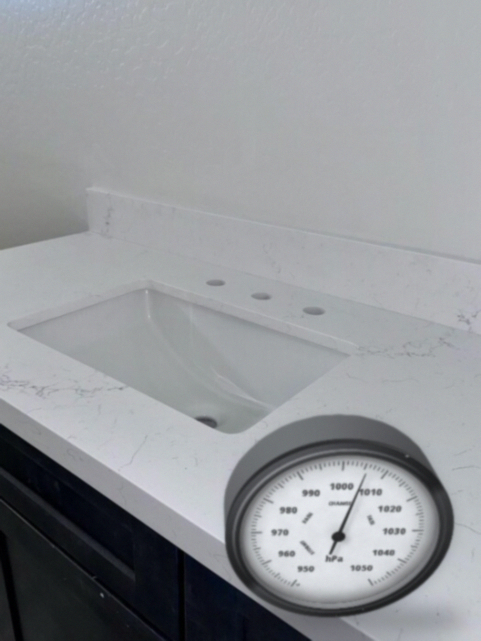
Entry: hPa 1005
